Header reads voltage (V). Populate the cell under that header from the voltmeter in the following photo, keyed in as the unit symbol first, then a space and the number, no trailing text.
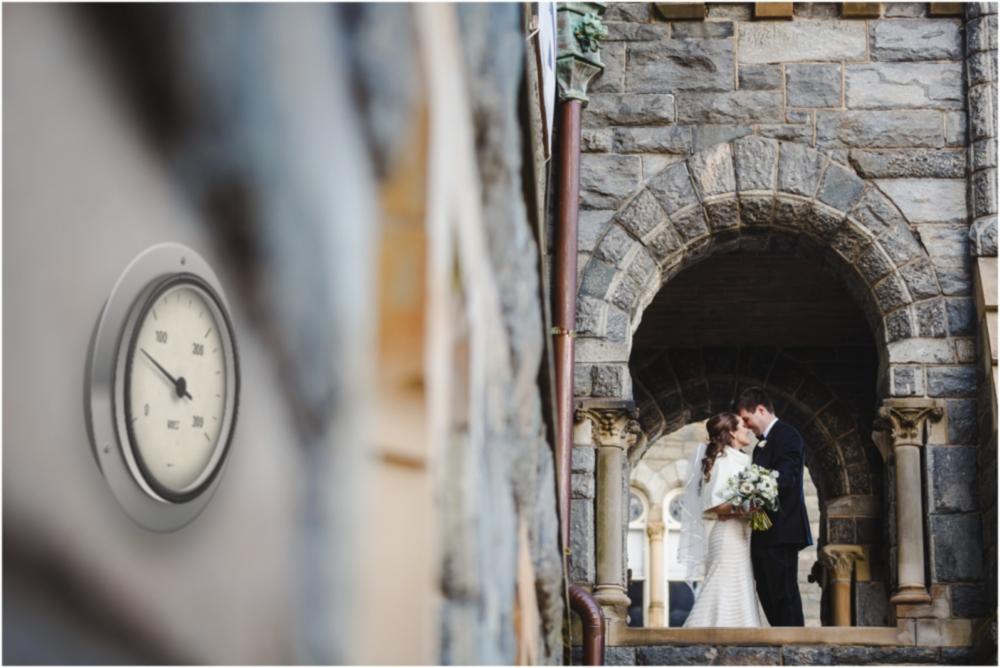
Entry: V 60
